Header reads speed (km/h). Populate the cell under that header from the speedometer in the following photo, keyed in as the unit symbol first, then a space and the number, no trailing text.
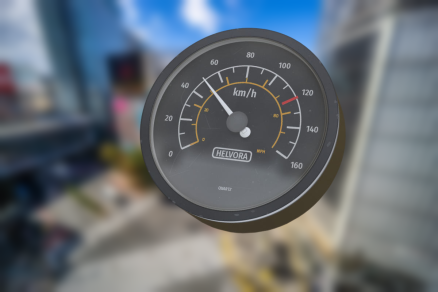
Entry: km/h 50
